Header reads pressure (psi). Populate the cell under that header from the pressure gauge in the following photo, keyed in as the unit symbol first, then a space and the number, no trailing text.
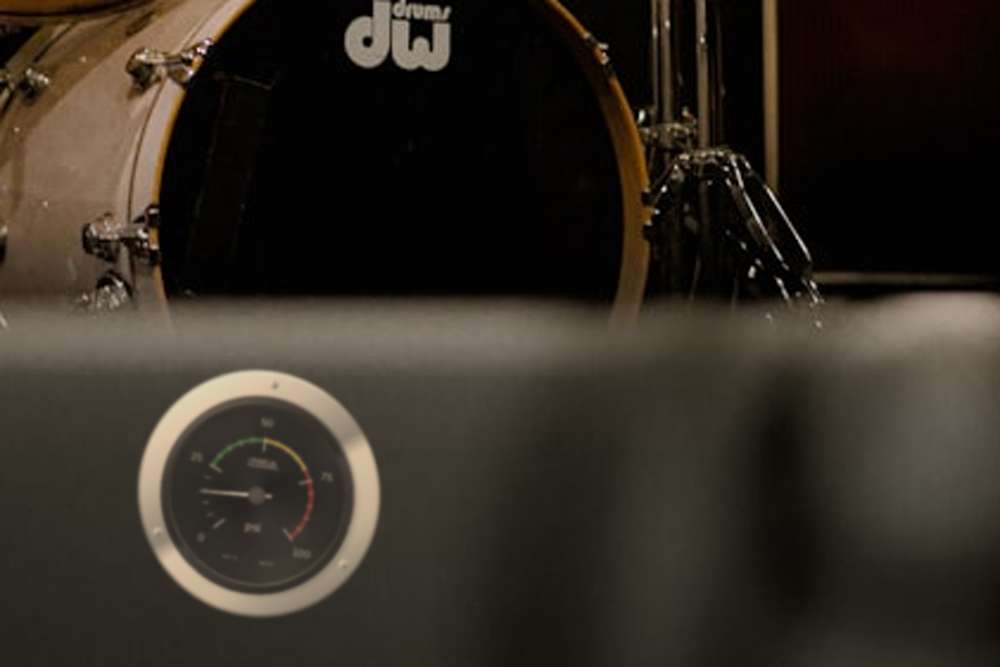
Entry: psi 15
